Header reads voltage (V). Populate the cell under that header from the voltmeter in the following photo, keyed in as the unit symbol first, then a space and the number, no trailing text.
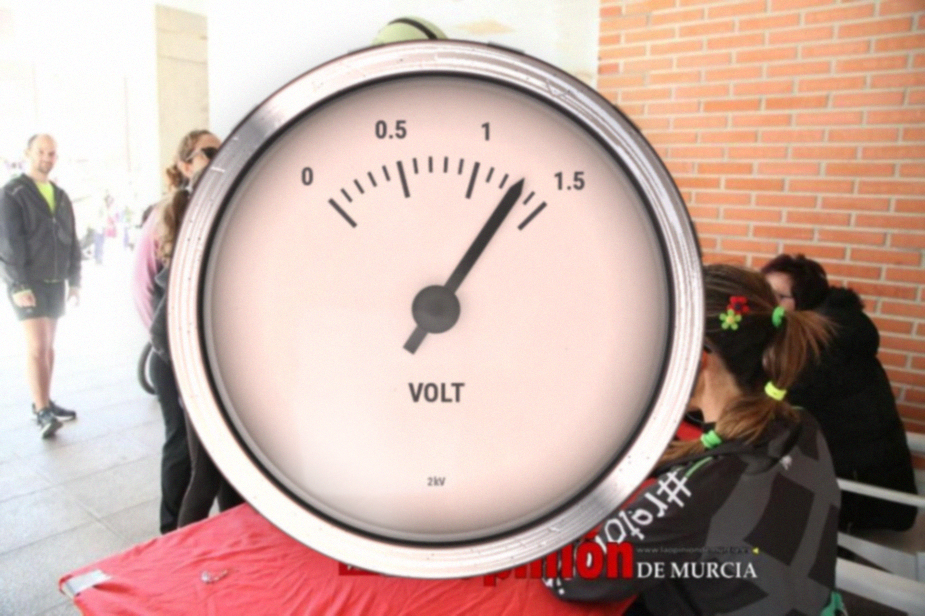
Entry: V 1.3
